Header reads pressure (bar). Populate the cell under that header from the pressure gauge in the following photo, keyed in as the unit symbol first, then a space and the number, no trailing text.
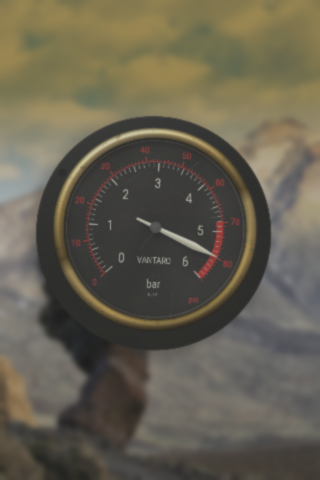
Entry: bar 5.5
